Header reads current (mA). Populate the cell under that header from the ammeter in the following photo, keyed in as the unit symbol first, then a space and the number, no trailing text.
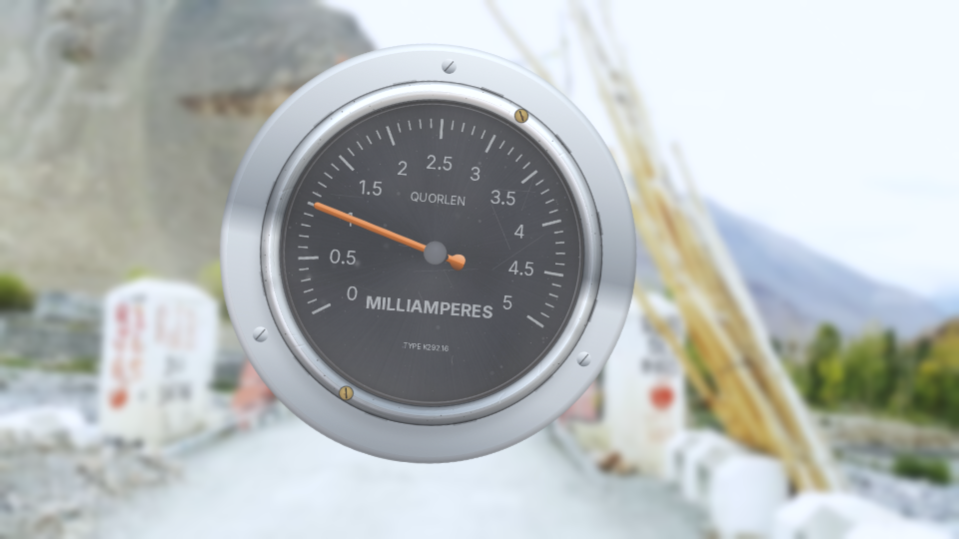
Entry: mA 1
